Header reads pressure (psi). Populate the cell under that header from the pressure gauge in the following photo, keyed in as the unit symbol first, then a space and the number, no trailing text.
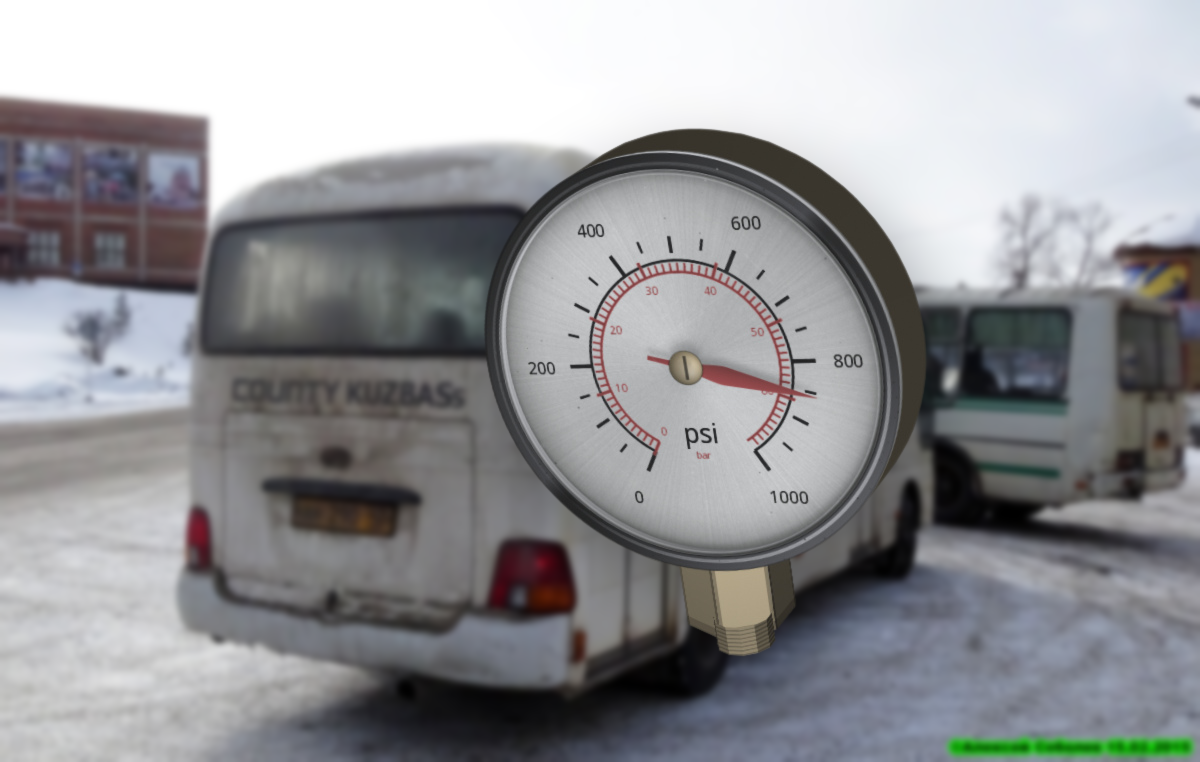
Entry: psi 850
